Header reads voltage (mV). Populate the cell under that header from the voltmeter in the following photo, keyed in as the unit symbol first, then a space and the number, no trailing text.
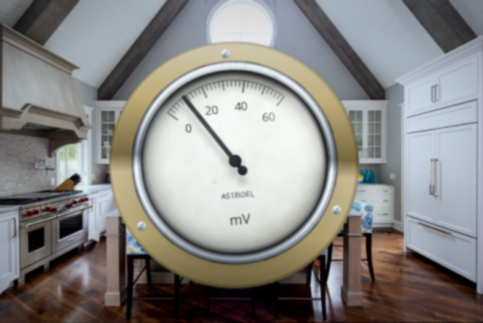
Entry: mV 10
